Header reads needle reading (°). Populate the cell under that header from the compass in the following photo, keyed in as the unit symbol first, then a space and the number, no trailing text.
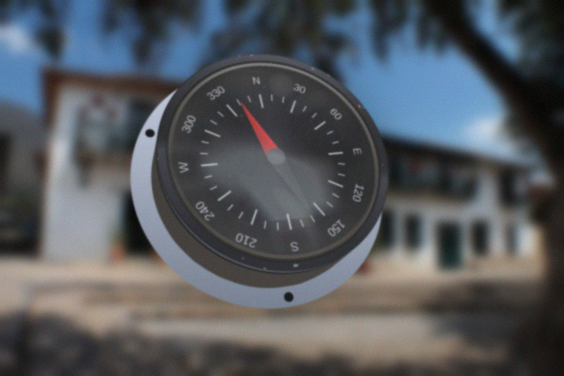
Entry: ° 340
